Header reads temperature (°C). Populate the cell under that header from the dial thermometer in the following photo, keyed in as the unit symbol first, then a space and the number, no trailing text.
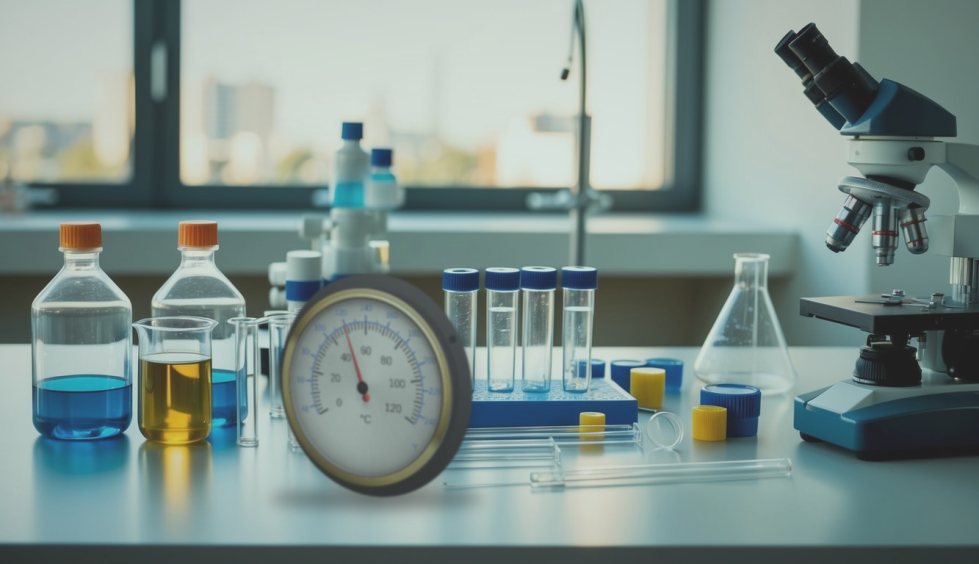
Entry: °C 50
